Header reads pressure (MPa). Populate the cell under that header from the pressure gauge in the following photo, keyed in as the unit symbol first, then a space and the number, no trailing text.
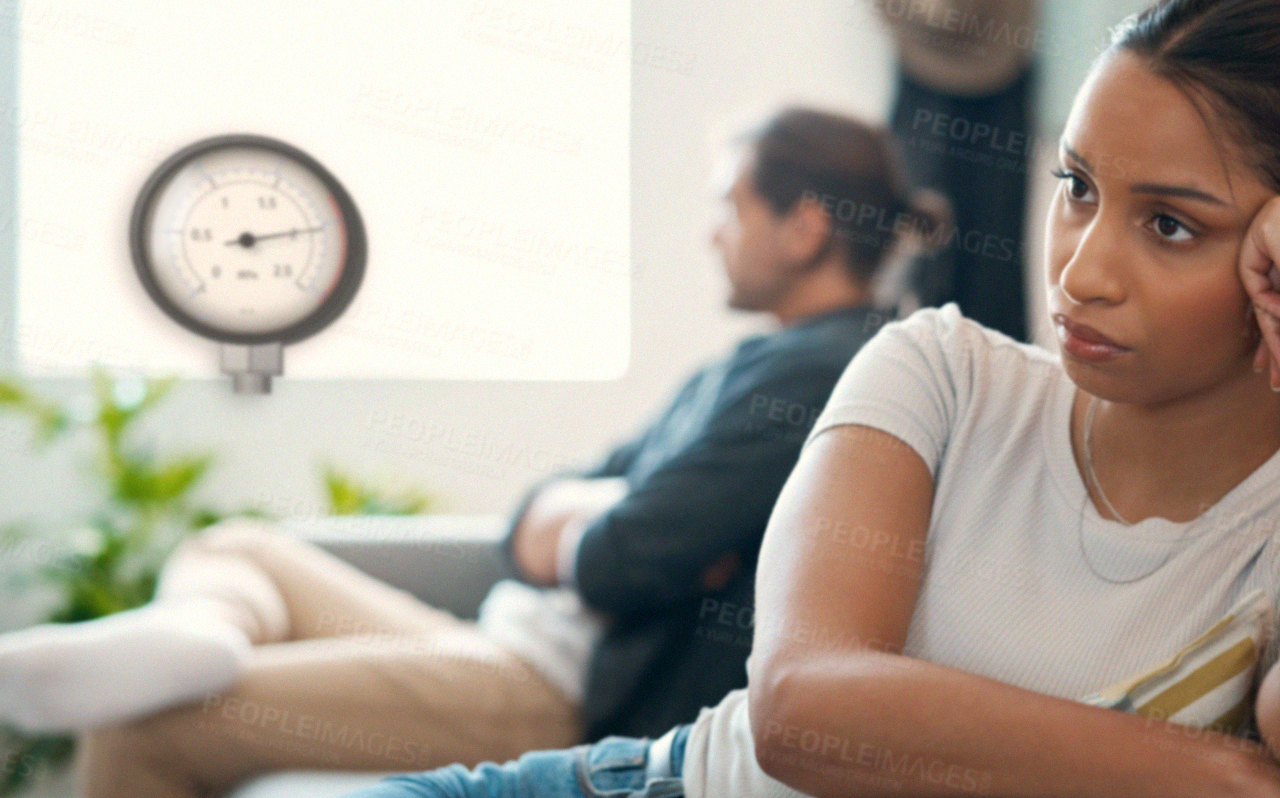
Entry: MPa 2
